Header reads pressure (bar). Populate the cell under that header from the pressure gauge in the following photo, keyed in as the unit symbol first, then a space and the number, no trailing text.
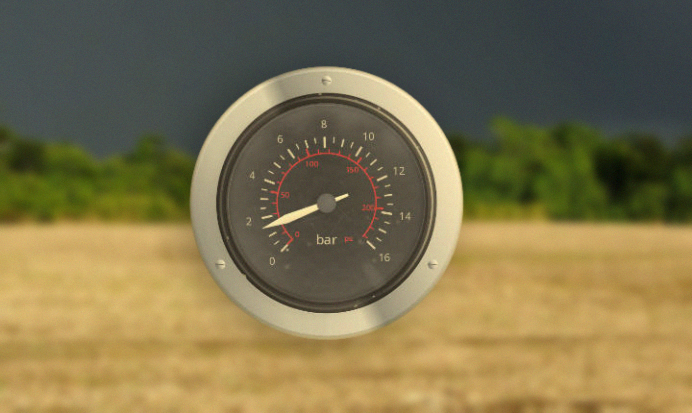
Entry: bar 1.5
